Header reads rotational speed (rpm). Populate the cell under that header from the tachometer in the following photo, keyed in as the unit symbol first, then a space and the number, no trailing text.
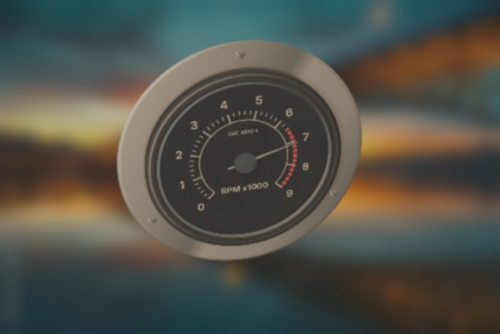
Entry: rpm 7000
